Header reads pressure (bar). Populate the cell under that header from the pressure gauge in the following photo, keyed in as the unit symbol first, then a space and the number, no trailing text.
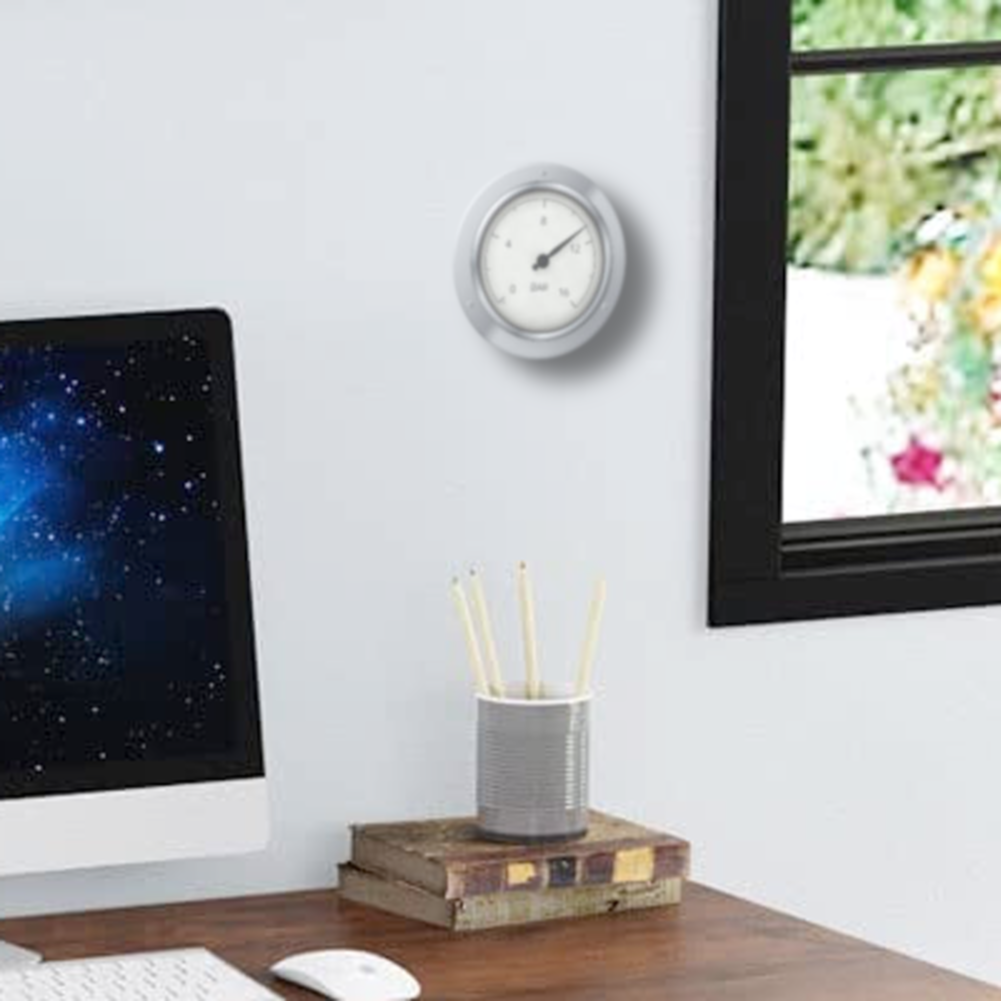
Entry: bar 11
